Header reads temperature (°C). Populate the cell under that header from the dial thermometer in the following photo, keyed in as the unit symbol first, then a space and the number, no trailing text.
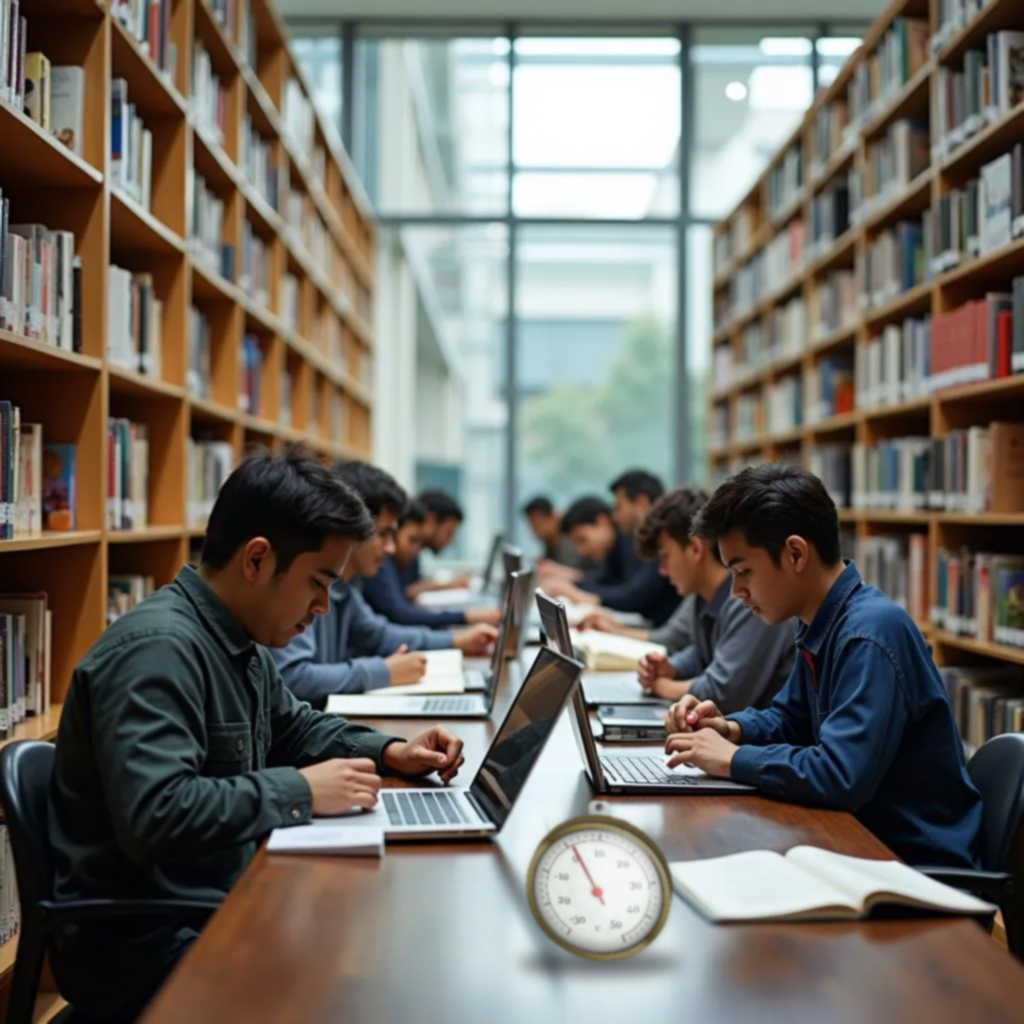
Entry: °C 2
